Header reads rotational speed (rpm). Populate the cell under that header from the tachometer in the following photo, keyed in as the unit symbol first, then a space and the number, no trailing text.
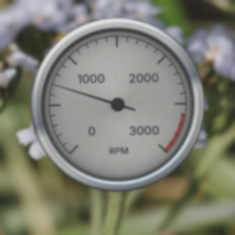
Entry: rpm 700
